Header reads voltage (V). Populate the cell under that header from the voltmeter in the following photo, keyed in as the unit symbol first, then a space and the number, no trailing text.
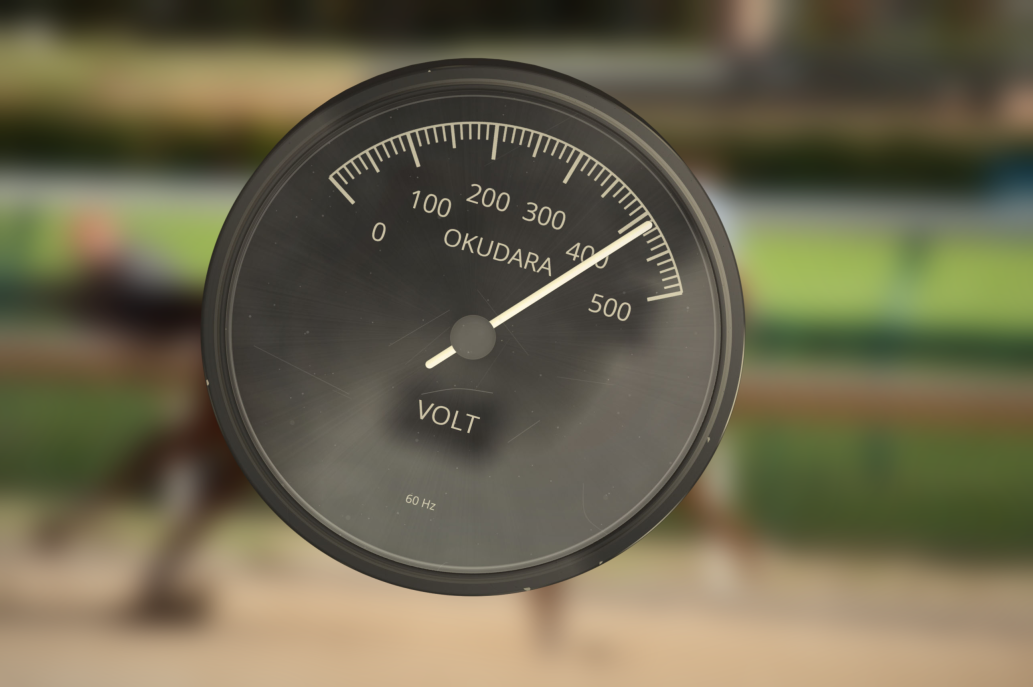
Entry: V 410
